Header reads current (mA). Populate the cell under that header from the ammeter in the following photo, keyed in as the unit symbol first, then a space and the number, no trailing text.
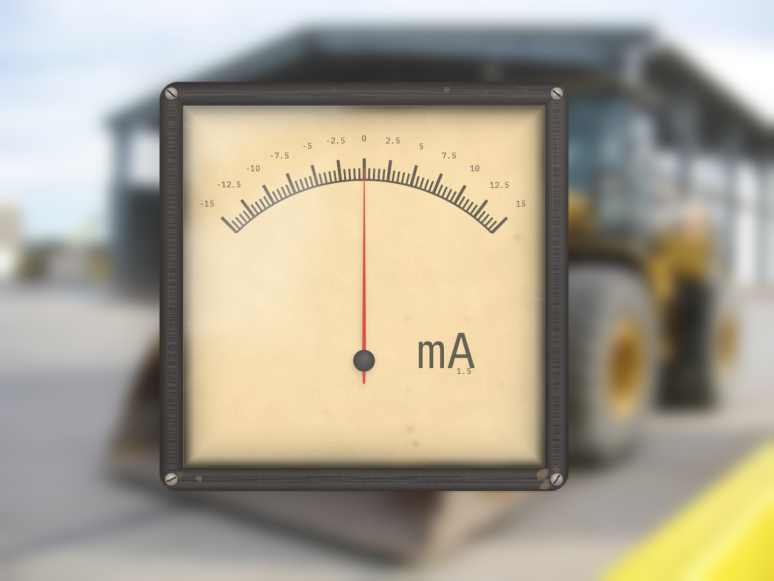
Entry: mA 0
